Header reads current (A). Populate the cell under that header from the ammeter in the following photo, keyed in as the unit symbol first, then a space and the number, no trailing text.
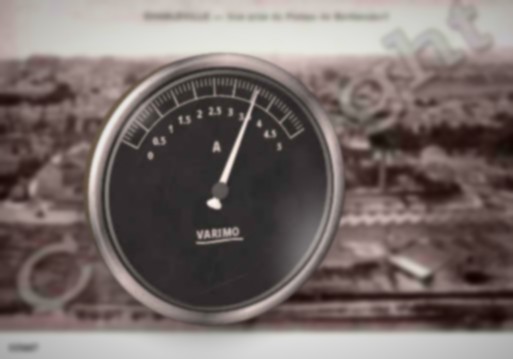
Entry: A 3.5
